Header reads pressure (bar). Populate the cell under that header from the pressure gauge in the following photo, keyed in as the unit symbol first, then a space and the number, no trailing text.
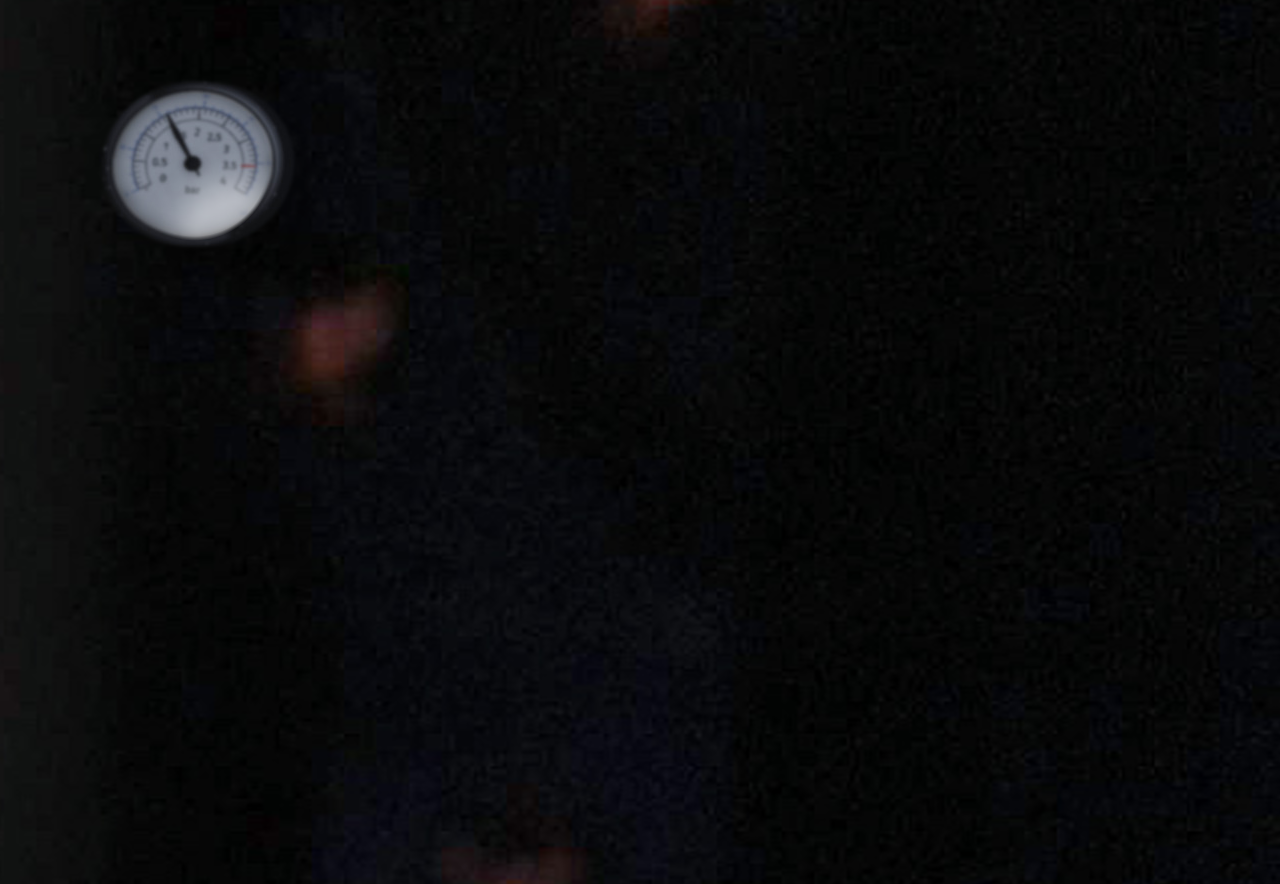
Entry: bar 1.5
